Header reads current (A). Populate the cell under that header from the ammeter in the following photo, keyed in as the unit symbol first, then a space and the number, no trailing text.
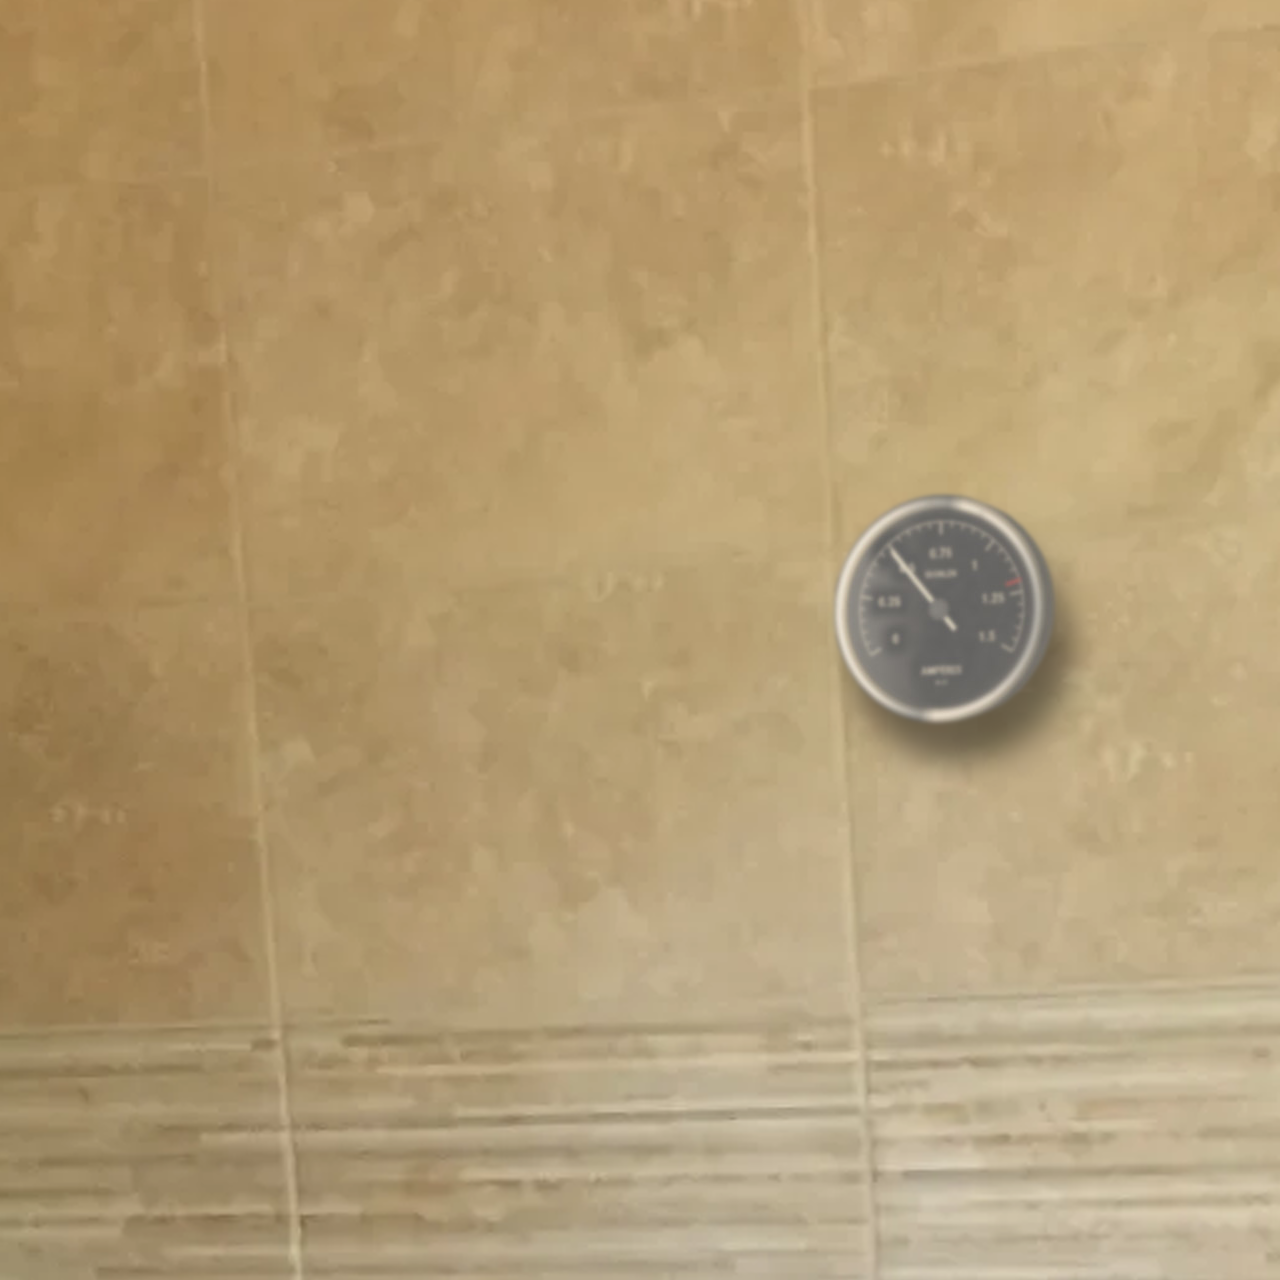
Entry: A 0.5
